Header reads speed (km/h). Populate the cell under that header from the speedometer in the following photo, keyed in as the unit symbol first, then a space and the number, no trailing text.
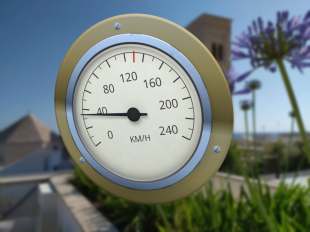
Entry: km/h 35
